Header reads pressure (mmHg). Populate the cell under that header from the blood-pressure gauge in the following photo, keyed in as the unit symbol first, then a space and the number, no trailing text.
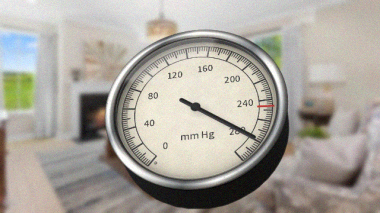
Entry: mmHg 280
